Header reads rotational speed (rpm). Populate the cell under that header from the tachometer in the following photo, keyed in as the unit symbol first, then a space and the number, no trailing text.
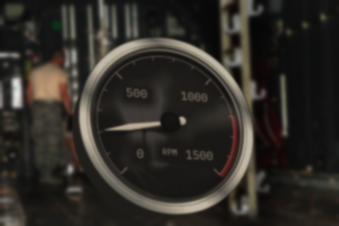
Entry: rpm 200
